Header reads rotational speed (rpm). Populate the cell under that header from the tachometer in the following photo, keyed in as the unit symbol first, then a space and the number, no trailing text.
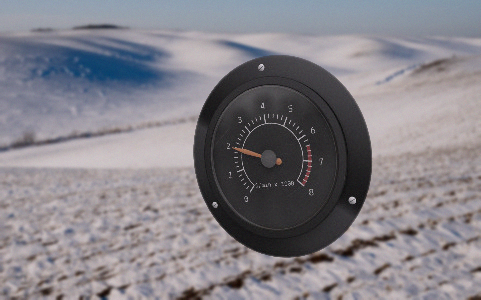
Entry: rpm 2000
